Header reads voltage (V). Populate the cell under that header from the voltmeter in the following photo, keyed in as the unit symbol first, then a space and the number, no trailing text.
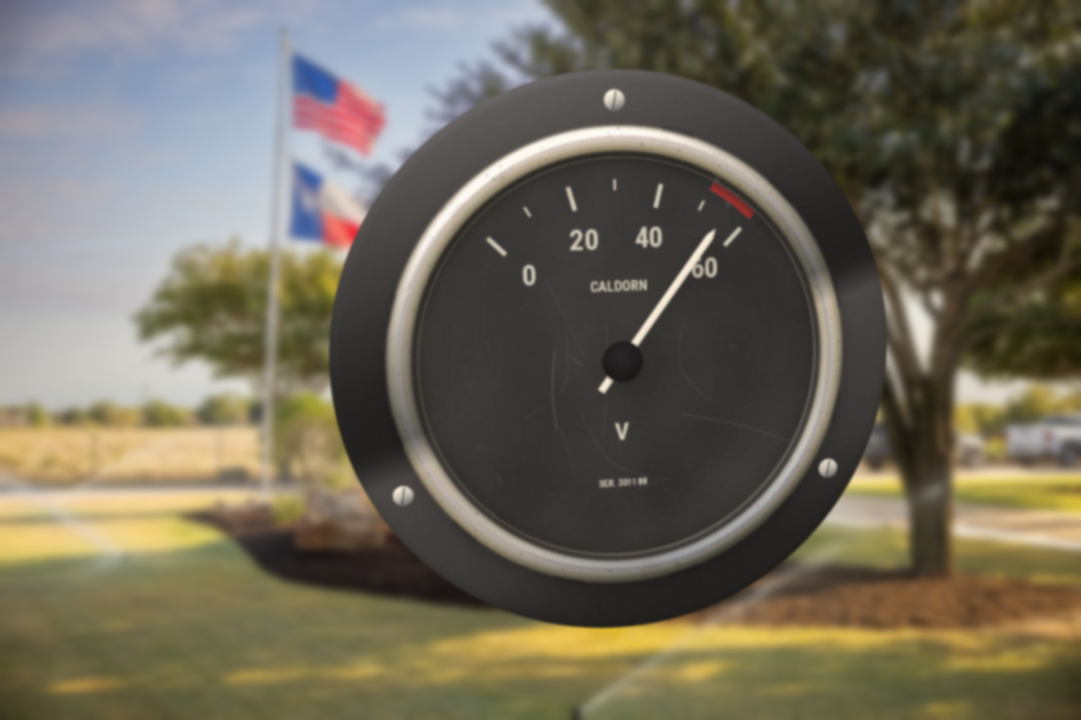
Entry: V 55
